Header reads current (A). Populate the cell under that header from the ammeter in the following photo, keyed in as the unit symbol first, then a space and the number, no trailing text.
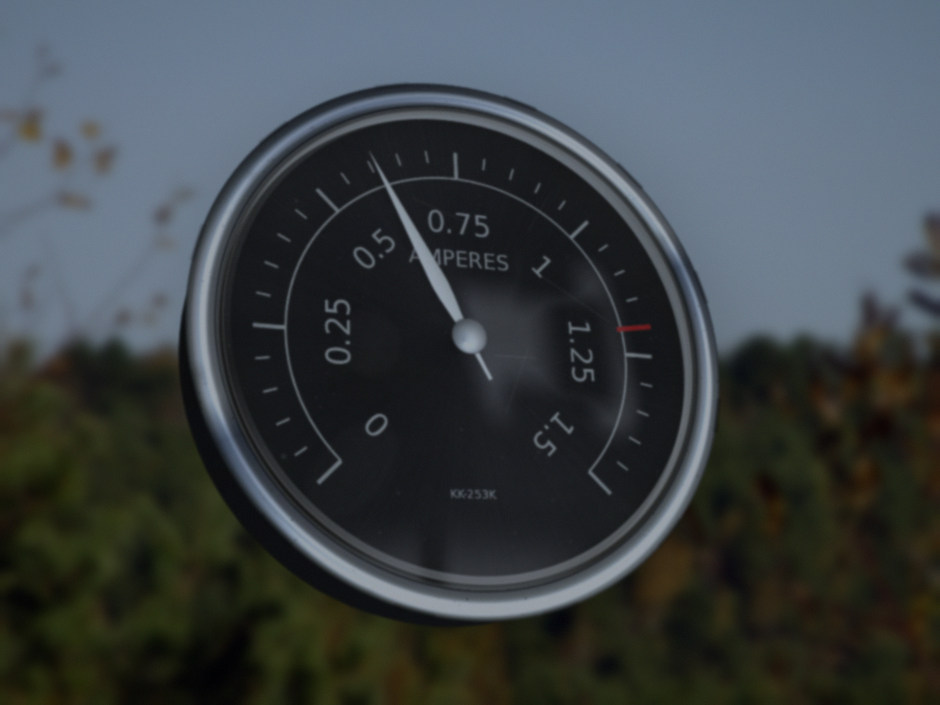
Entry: A 0.6
